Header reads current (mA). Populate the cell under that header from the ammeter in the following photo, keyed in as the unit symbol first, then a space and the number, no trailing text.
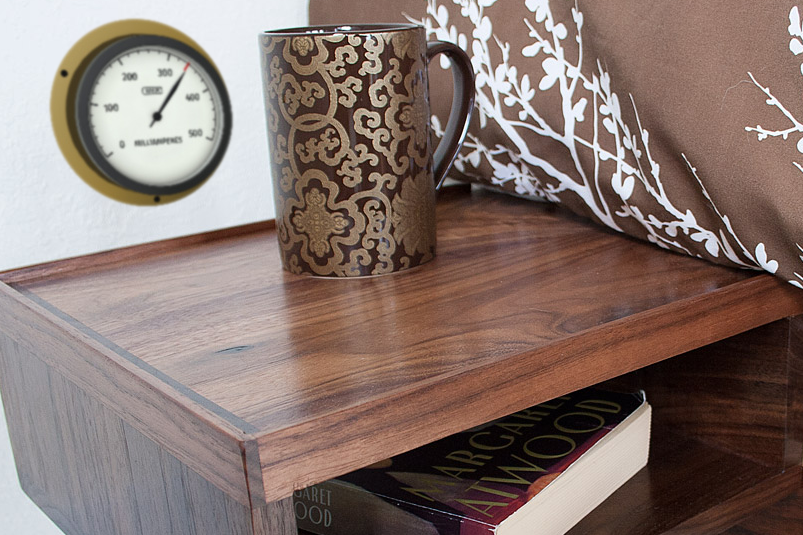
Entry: mA 340
